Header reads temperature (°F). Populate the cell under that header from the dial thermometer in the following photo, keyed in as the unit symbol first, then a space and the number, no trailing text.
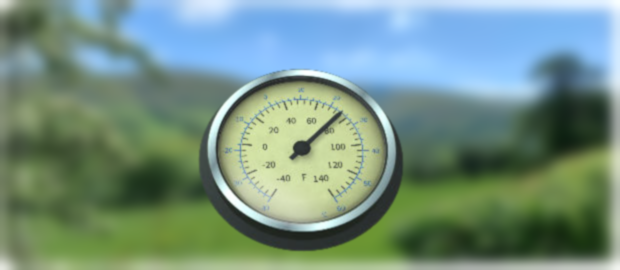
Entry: °F 76
